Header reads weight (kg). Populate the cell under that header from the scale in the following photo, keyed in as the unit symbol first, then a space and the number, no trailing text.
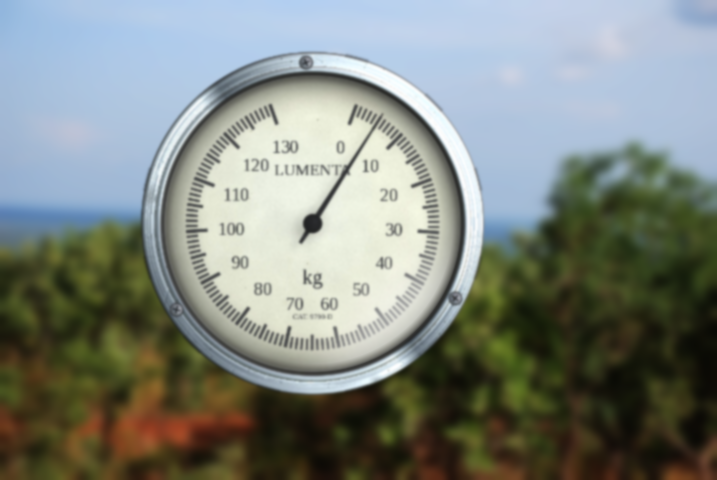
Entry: kg 5
